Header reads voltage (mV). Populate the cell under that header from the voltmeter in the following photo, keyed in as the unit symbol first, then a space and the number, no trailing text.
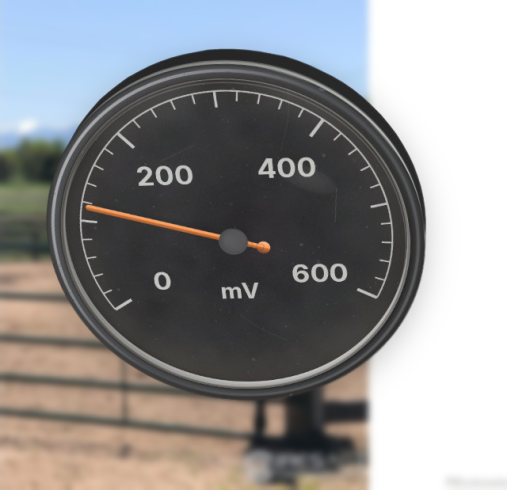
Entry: mV 120
